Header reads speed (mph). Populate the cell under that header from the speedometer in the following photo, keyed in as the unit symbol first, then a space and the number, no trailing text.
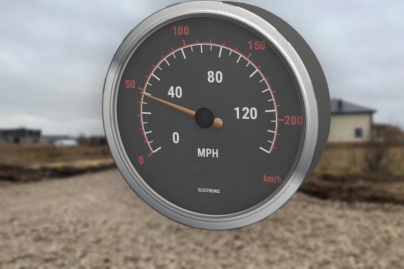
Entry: mph 30
